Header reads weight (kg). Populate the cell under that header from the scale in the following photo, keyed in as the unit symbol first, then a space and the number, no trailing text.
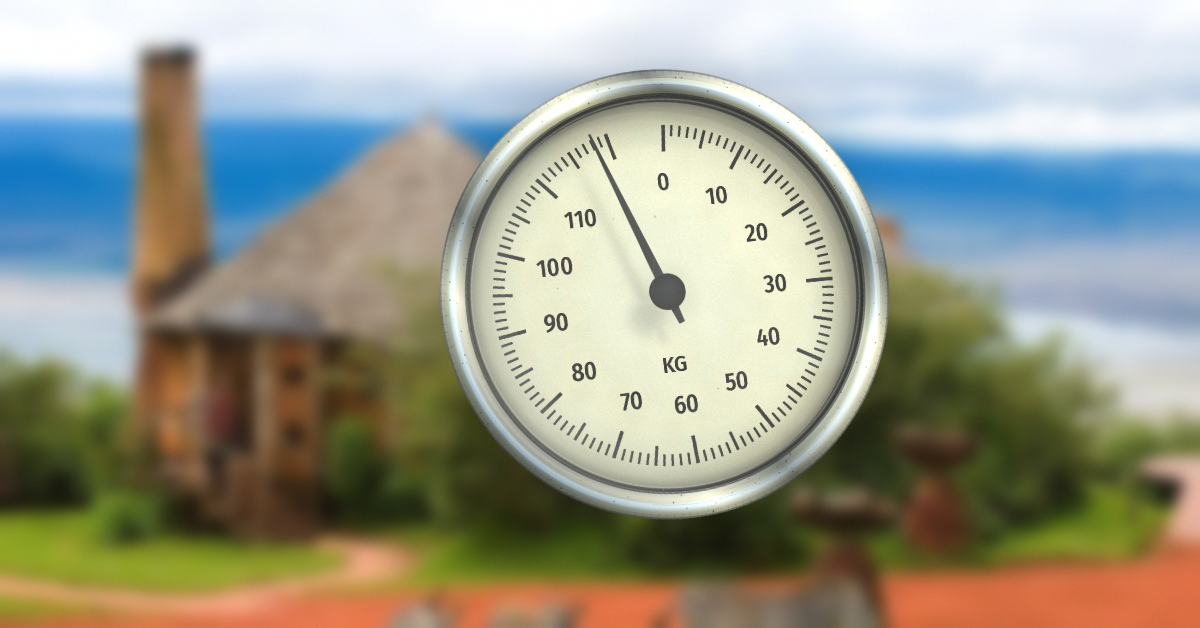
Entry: kg 118
